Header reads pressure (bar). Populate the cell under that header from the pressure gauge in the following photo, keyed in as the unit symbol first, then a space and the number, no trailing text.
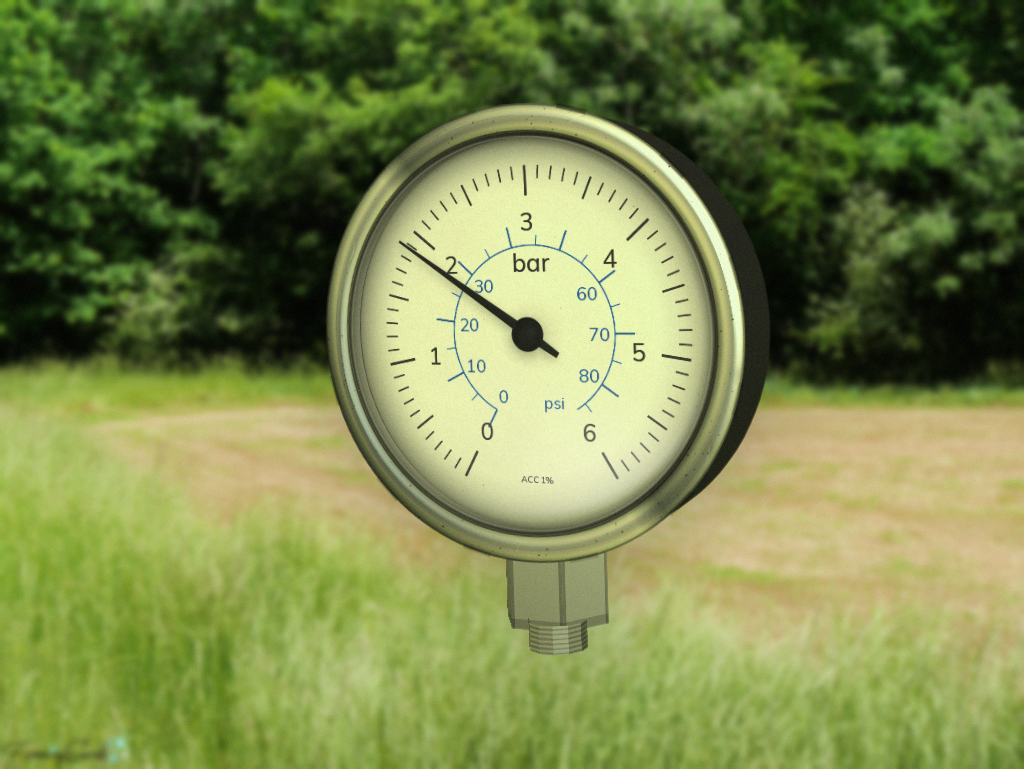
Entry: bar 1.9
